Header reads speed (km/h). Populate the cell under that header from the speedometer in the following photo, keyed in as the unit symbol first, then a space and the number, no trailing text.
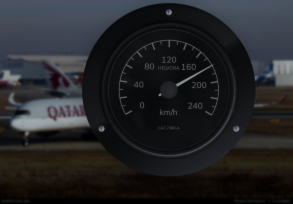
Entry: km/h 180
